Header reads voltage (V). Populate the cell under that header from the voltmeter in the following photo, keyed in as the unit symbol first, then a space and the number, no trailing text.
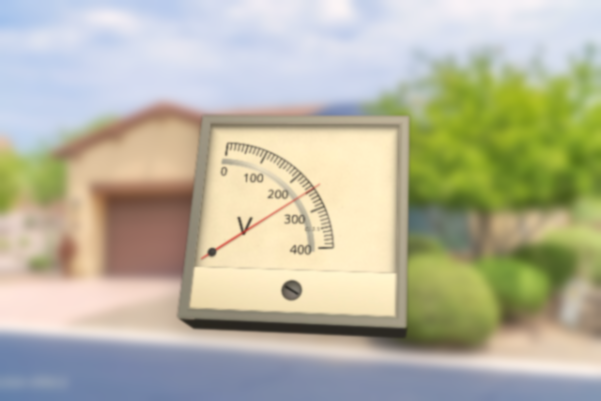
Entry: V 250
